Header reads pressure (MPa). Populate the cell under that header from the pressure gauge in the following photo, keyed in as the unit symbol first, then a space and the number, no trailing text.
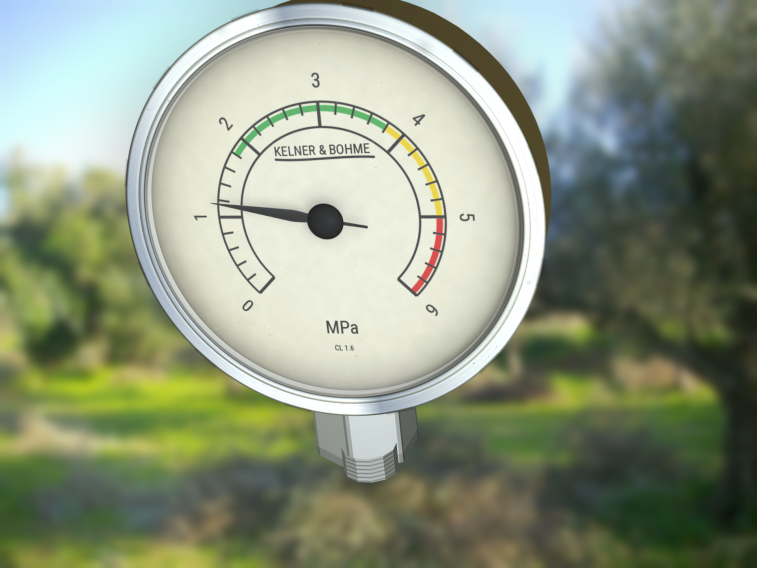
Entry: MPa 1.2
